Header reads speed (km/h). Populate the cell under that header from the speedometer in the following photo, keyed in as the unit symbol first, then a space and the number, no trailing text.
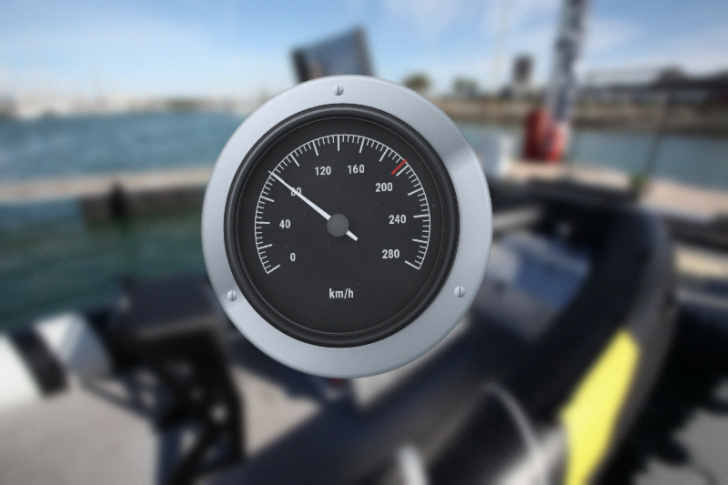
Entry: km/h 80
